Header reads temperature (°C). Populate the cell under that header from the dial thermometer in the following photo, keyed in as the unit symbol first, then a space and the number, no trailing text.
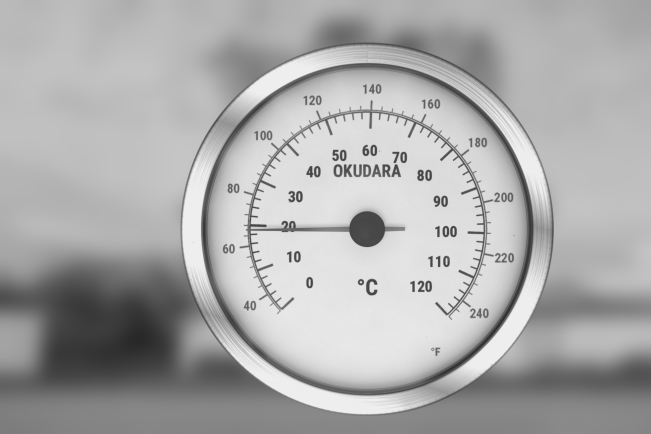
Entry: °C 19
